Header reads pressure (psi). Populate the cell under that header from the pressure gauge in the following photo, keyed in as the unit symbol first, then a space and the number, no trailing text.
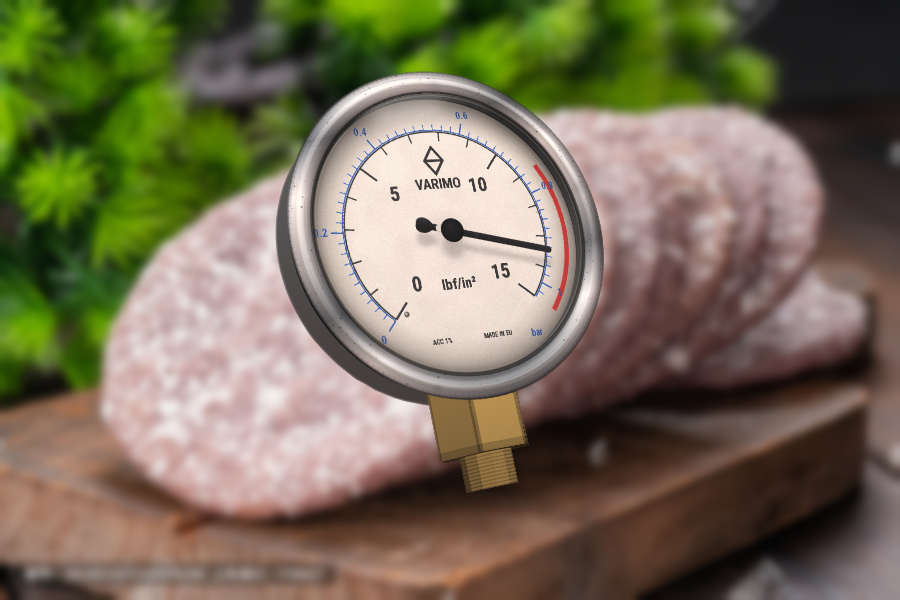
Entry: psi 13.5
